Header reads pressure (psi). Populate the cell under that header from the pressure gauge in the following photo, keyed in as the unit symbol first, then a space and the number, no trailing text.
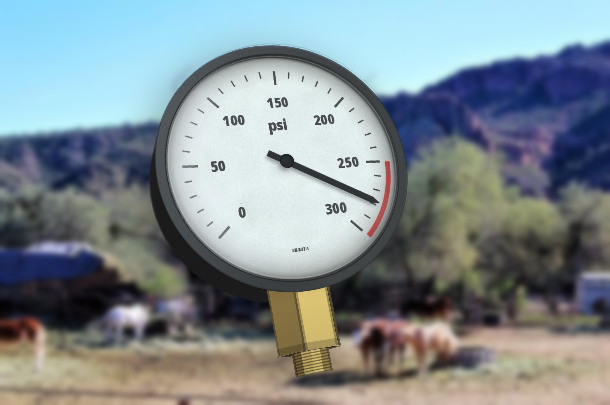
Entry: psi 280
